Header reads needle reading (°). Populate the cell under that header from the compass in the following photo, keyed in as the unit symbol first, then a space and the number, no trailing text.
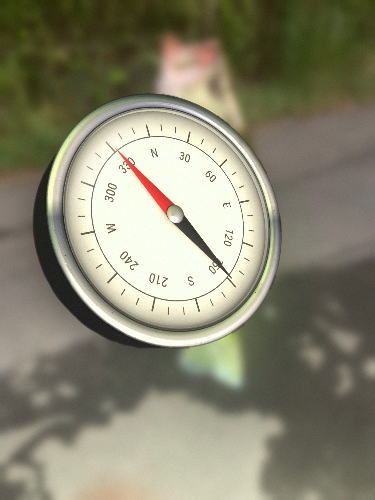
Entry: ° 330
